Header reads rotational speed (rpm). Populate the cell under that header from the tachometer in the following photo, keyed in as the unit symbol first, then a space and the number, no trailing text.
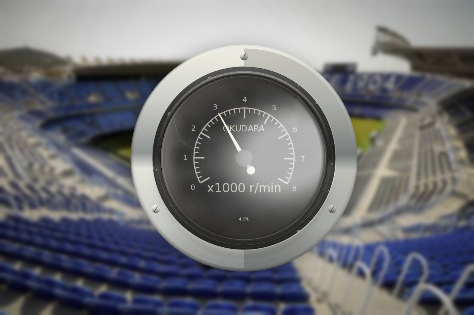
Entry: rpm 3000
